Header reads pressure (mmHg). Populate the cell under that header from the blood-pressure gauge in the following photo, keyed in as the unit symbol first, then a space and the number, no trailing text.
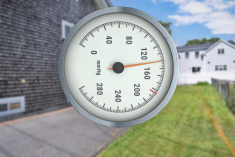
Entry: mmHg 140
